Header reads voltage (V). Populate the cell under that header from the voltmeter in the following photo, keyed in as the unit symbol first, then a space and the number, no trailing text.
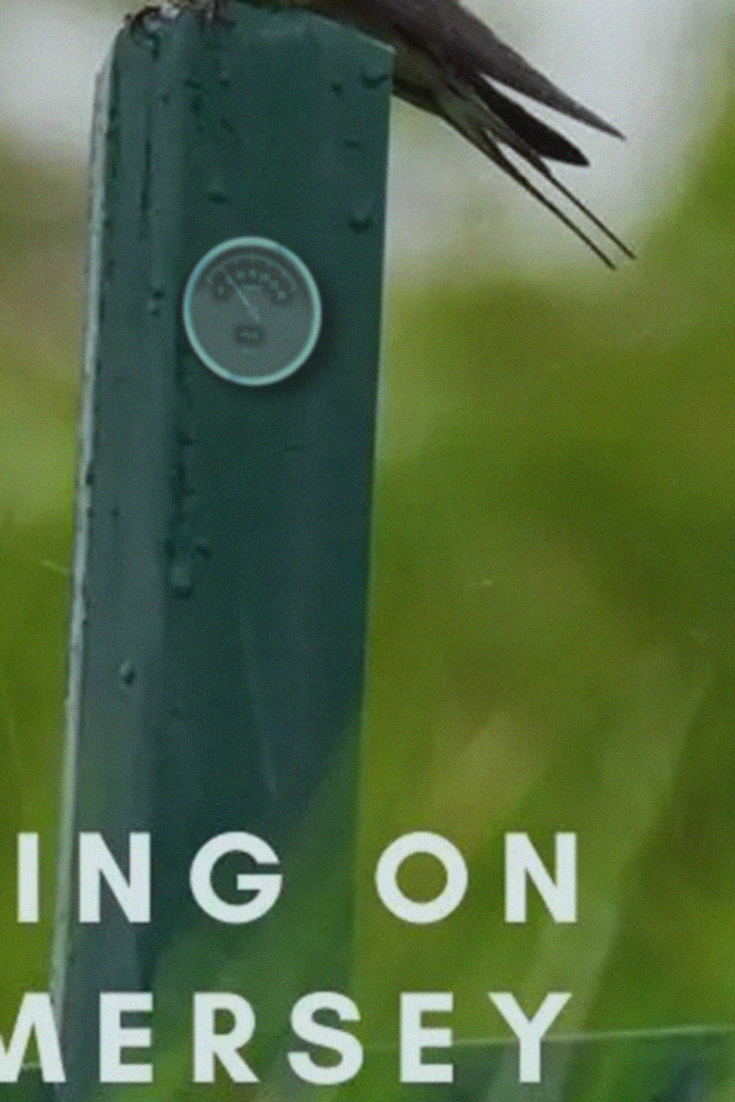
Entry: V 5
